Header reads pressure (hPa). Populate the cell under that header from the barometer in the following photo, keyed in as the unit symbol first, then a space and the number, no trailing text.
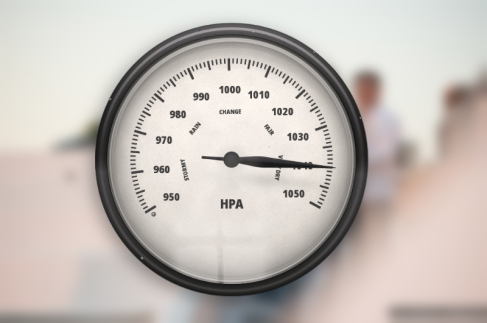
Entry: hPa 1040
